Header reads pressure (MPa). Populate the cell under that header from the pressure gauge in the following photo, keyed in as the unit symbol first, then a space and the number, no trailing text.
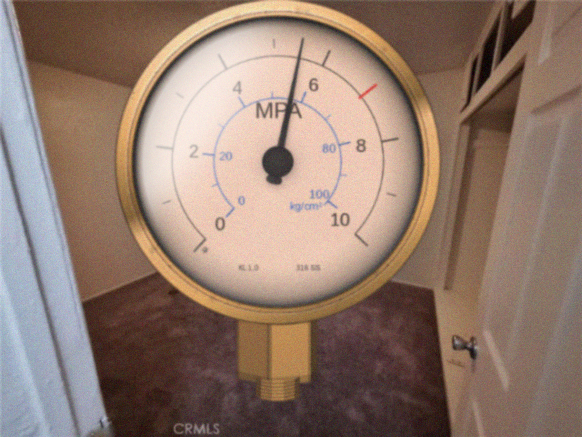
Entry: MPa 5.5
